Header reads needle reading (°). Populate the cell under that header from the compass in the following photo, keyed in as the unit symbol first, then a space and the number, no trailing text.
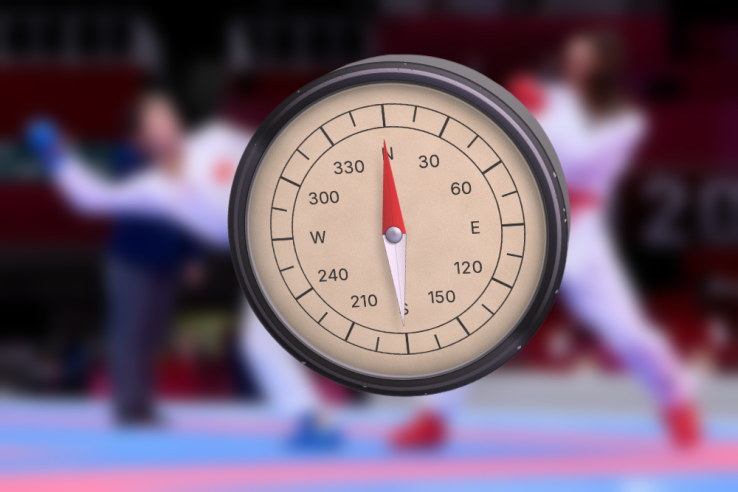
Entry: ° 0
